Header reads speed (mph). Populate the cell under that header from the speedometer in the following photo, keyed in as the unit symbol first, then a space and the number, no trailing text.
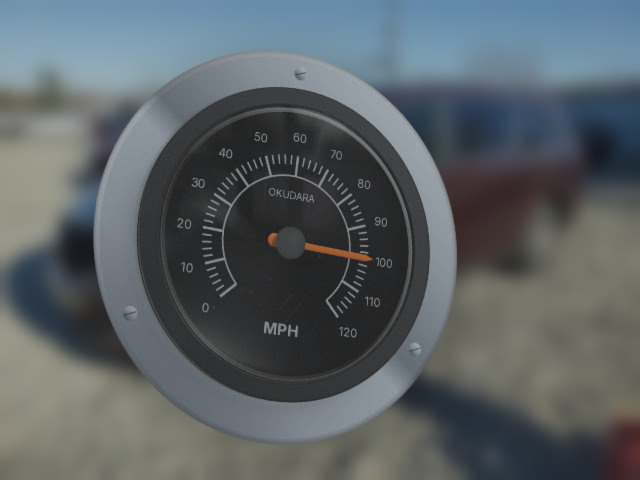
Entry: mph 100
